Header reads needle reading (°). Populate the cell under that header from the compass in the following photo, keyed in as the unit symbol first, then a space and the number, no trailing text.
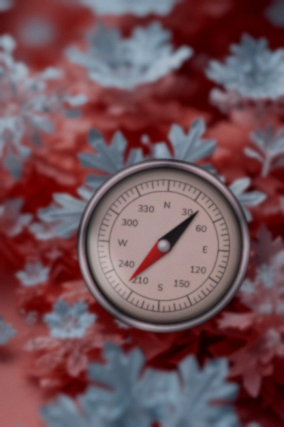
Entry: ° 220
